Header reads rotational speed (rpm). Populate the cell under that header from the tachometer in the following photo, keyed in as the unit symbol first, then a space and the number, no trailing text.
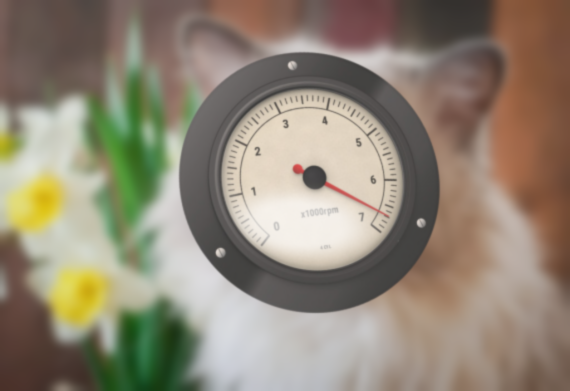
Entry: rpm 6700
